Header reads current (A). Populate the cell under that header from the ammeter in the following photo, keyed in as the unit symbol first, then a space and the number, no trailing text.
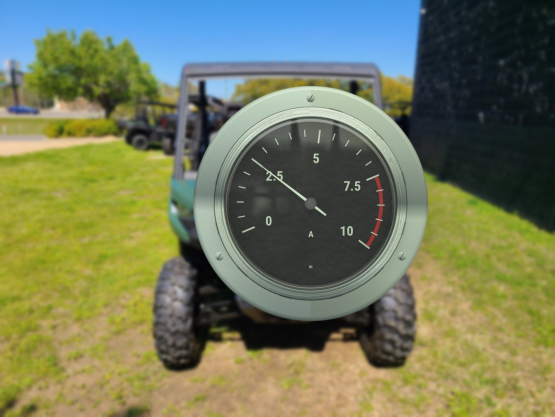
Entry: A 2.5
